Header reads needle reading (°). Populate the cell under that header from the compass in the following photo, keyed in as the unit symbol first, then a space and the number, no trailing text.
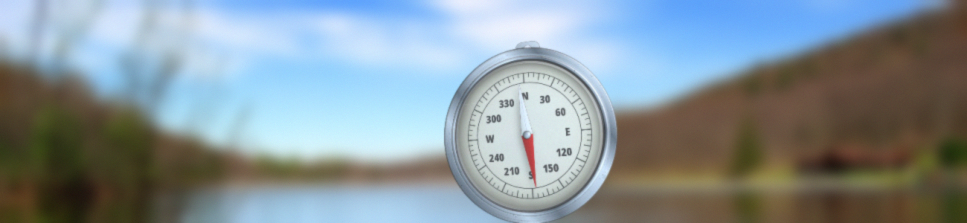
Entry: ° 175
